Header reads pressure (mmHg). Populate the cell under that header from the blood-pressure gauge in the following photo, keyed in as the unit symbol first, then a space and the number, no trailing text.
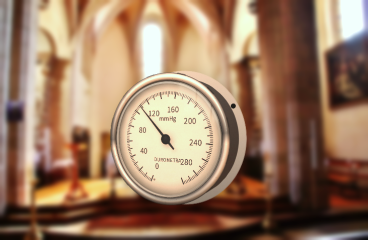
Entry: mmHg 110
